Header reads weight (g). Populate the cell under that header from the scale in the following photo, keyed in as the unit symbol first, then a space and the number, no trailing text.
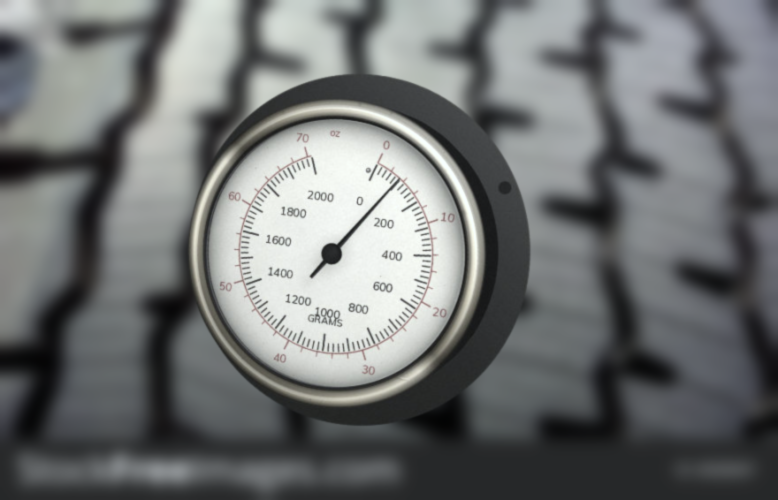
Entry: g 100
